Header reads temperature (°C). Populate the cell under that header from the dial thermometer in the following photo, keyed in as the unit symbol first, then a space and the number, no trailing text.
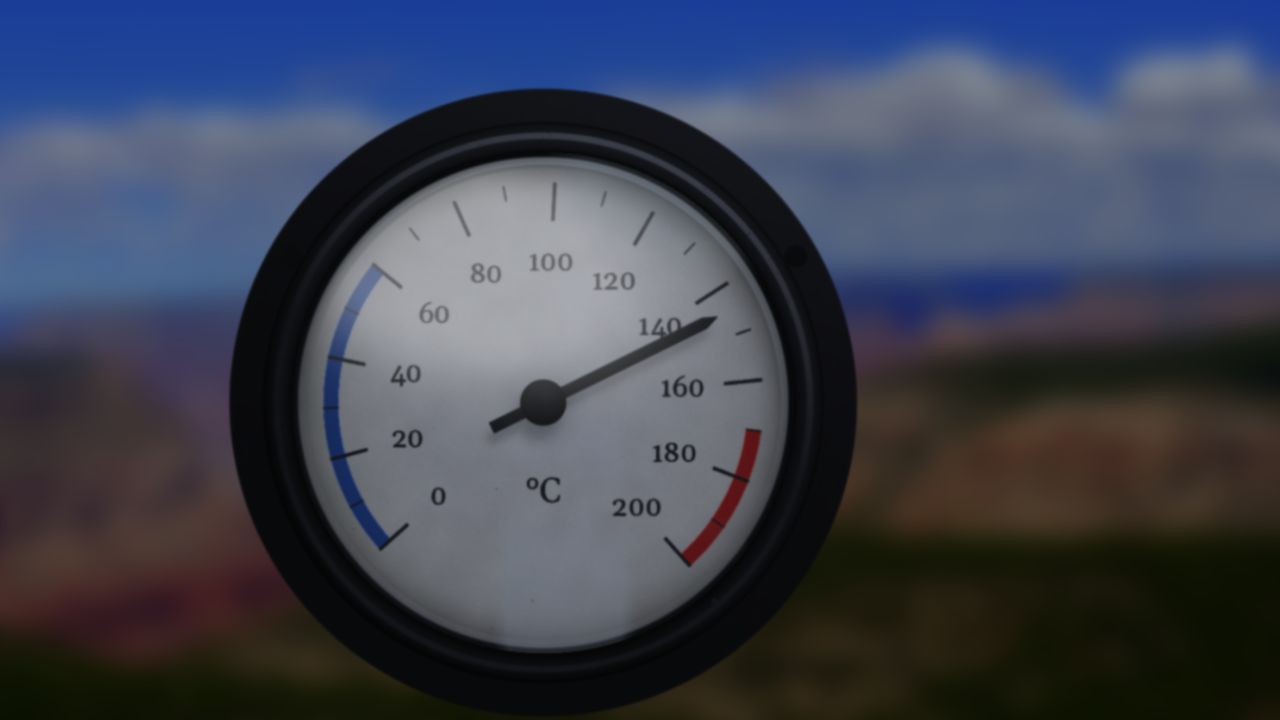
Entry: °C 145
